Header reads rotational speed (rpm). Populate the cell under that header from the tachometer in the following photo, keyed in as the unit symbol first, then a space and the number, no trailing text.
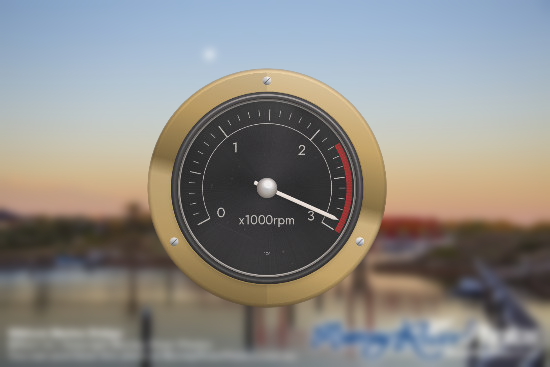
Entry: rpm 2900
